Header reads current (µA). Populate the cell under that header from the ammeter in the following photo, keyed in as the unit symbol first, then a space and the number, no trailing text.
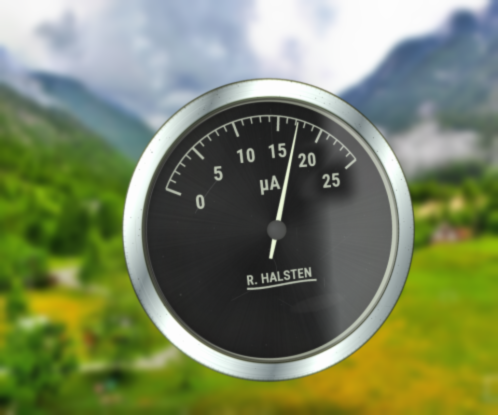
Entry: µA 17
